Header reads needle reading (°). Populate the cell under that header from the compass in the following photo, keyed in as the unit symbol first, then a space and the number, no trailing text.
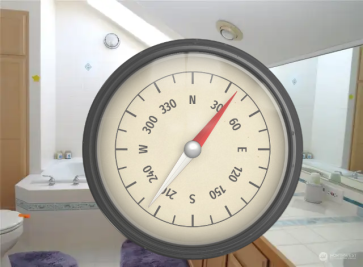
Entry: ° 37.5
